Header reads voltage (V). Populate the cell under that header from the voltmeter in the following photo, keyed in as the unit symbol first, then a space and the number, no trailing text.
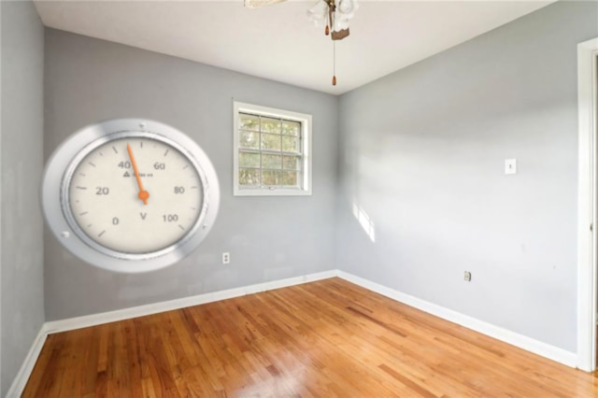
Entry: V 45
